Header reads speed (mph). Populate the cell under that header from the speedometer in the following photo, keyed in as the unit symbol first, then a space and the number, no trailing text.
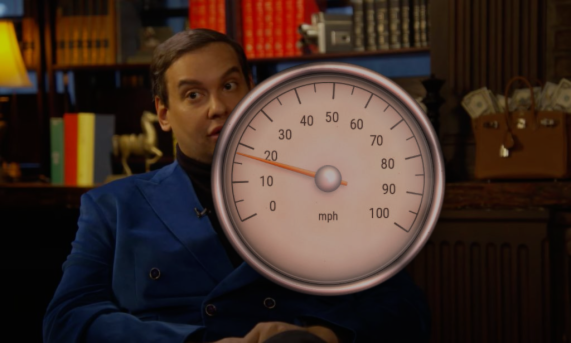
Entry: mph 17.5
